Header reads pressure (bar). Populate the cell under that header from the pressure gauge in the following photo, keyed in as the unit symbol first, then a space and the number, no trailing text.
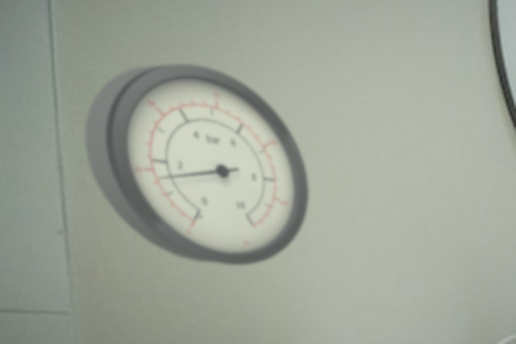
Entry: bar 1.5
